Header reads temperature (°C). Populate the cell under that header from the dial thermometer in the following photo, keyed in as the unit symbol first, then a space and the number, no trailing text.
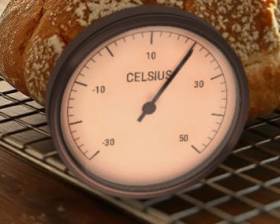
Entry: °C 20
